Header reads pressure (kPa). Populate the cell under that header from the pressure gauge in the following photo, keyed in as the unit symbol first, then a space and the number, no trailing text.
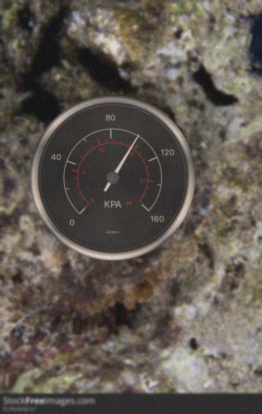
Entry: kPa 100
